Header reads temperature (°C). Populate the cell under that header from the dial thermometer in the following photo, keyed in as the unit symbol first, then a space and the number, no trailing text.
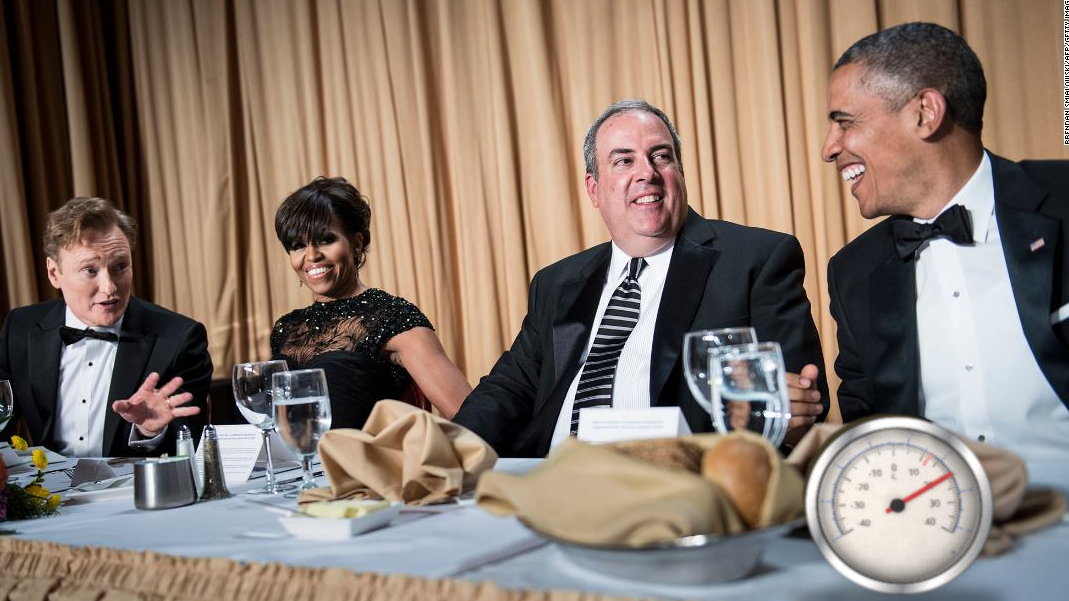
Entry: °C 20
